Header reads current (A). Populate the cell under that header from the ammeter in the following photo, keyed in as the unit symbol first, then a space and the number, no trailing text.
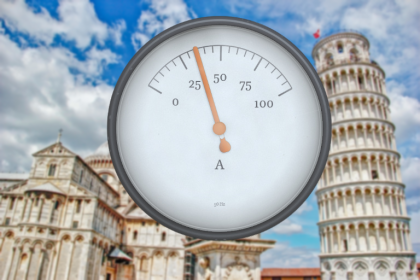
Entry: A 35
